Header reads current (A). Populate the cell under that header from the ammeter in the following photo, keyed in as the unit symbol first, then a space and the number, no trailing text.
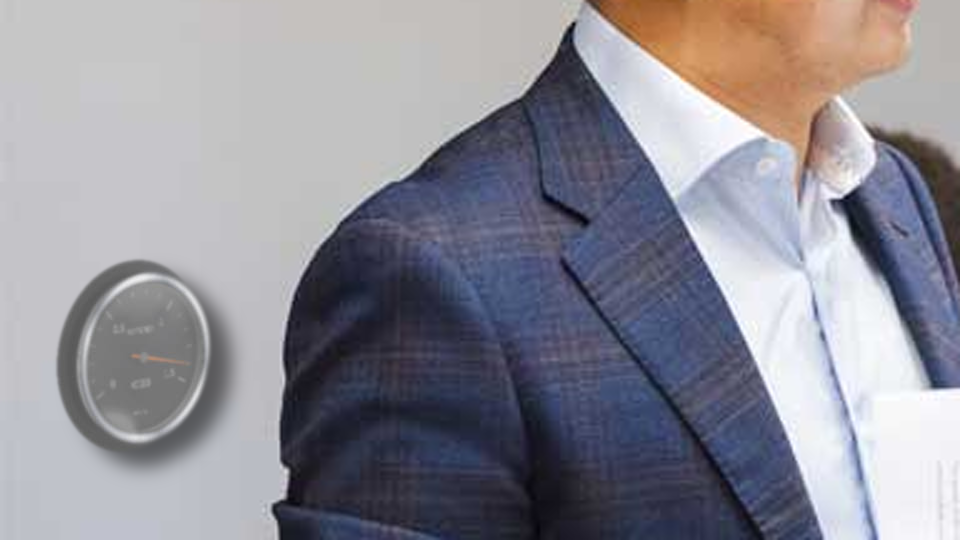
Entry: A 1.4
